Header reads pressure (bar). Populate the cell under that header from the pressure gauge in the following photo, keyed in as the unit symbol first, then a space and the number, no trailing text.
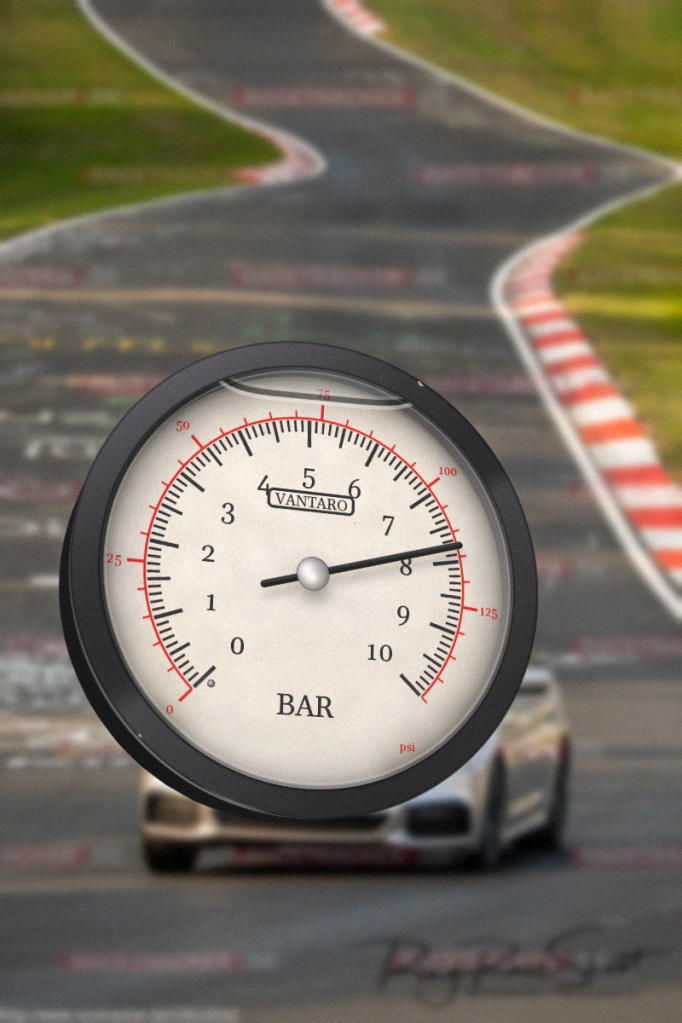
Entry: bar 7.8
